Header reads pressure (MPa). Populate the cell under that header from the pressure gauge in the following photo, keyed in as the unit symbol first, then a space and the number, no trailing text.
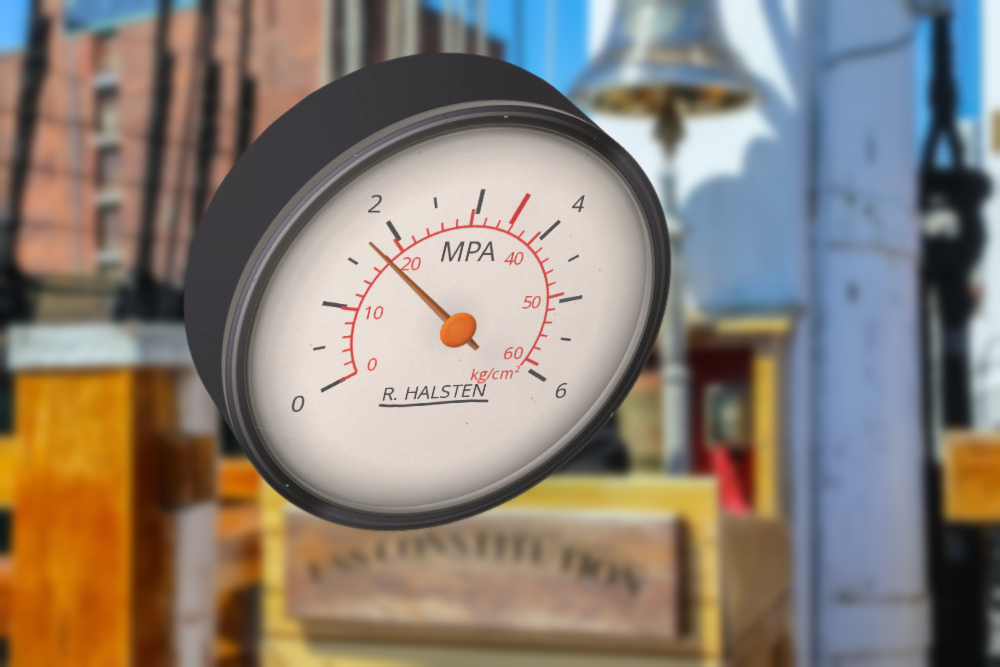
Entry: MPa 1.75
